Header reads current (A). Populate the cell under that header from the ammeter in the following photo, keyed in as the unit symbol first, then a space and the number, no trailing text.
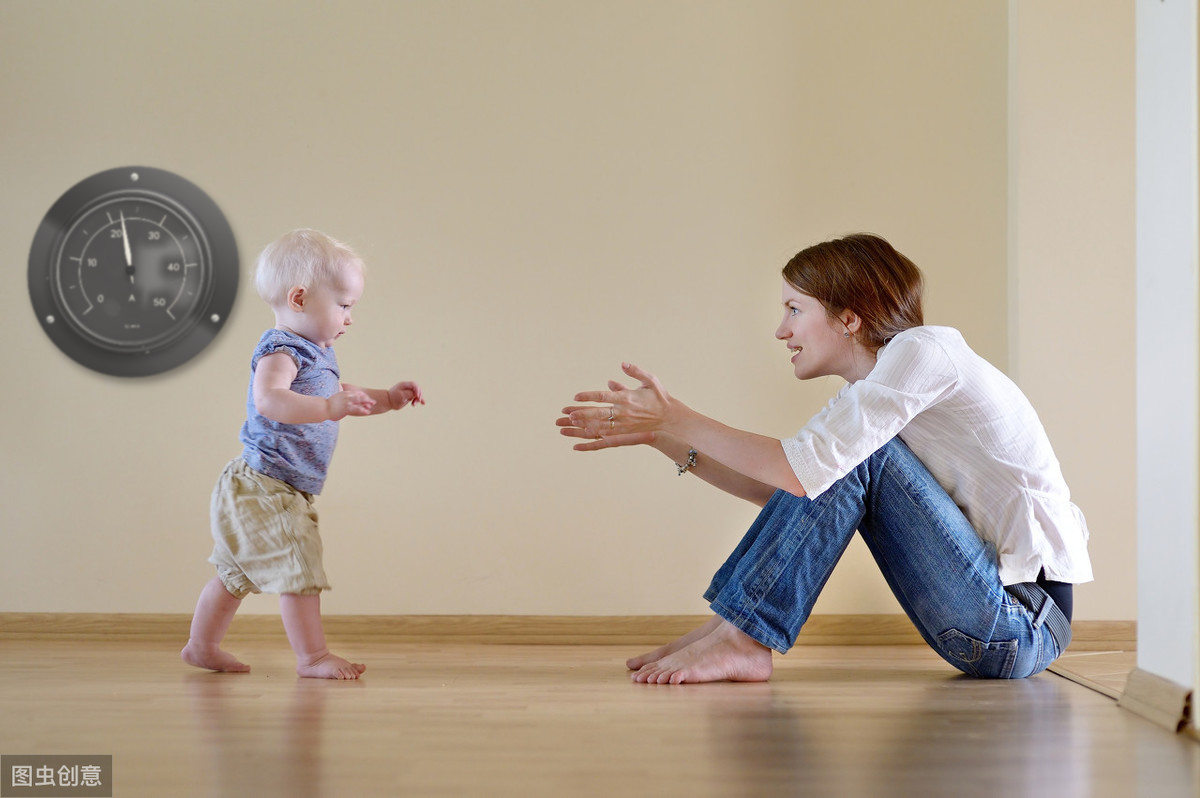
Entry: A 22.5
